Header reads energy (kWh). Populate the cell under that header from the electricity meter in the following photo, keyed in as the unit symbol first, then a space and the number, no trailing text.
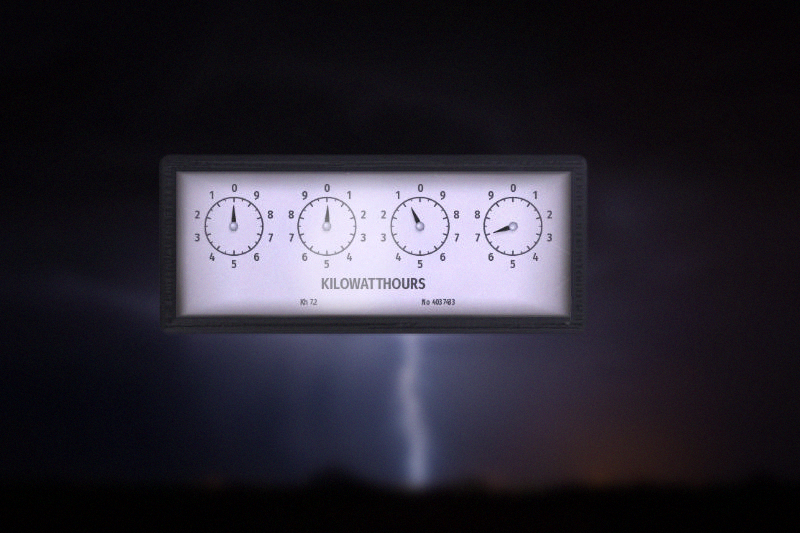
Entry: kWh 7
